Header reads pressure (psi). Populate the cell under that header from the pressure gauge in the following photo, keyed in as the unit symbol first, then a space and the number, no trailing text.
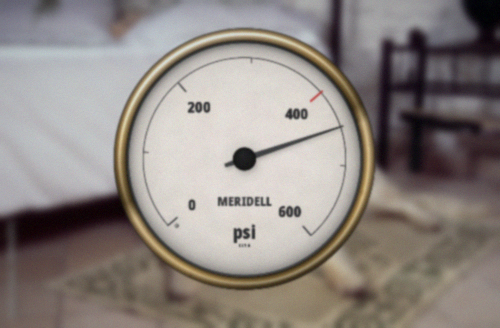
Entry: psi 450
